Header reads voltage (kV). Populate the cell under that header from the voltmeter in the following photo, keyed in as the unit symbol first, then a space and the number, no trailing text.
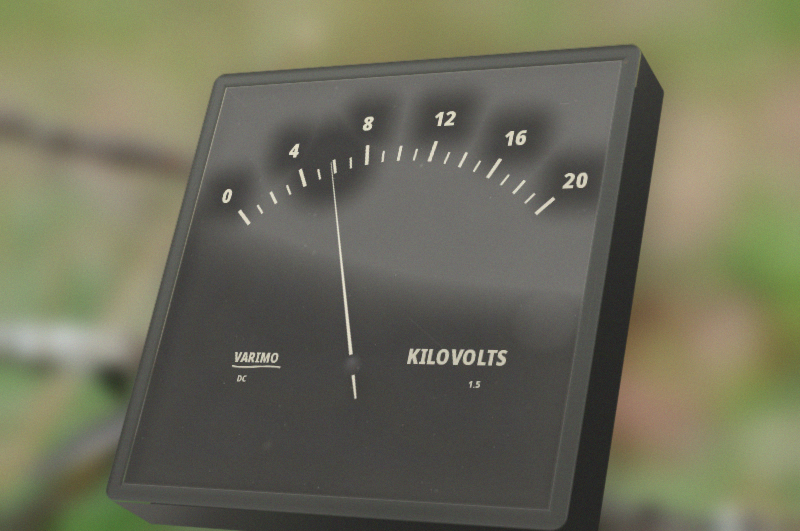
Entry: kV 6
